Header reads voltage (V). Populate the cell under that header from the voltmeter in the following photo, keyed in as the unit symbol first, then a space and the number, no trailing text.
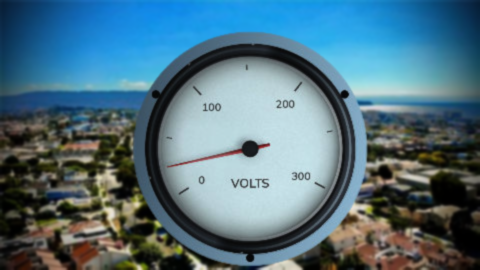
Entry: V 25
